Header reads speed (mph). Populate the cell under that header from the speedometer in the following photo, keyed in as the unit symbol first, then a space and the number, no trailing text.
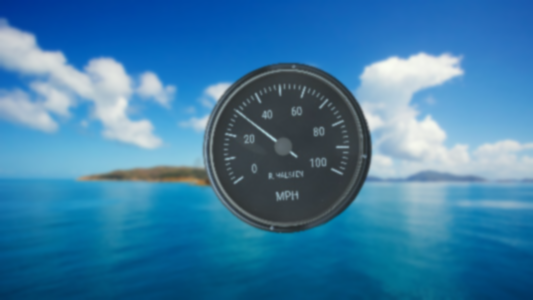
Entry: mph 30
